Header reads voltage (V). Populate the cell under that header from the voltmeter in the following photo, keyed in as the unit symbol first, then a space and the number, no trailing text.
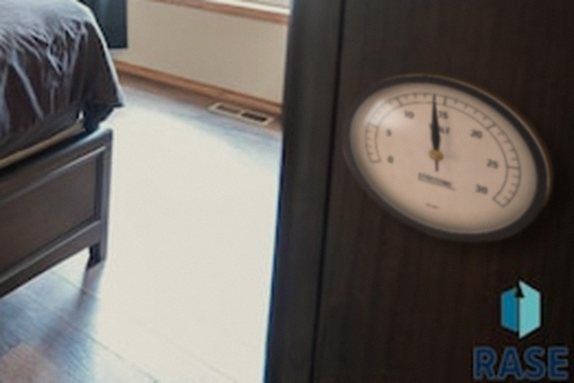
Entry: V 14
